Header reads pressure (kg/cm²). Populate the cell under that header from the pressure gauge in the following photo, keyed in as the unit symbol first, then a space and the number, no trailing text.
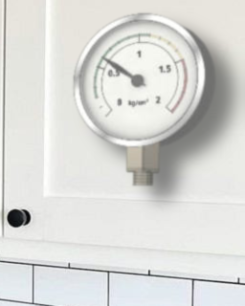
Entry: kg/cm² 0.6
